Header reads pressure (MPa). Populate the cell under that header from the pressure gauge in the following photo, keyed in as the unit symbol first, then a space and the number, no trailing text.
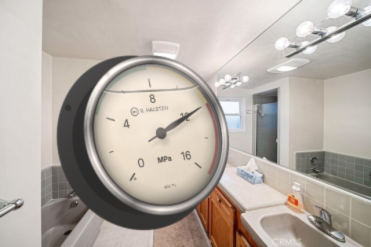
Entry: MPa 12
